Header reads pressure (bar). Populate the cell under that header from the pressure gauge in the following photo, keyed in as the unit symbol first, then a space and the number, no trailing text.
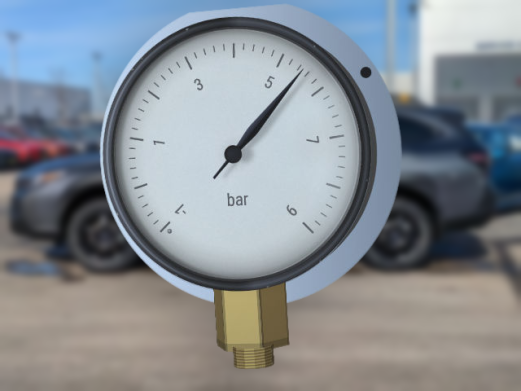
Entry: bar 5.5
